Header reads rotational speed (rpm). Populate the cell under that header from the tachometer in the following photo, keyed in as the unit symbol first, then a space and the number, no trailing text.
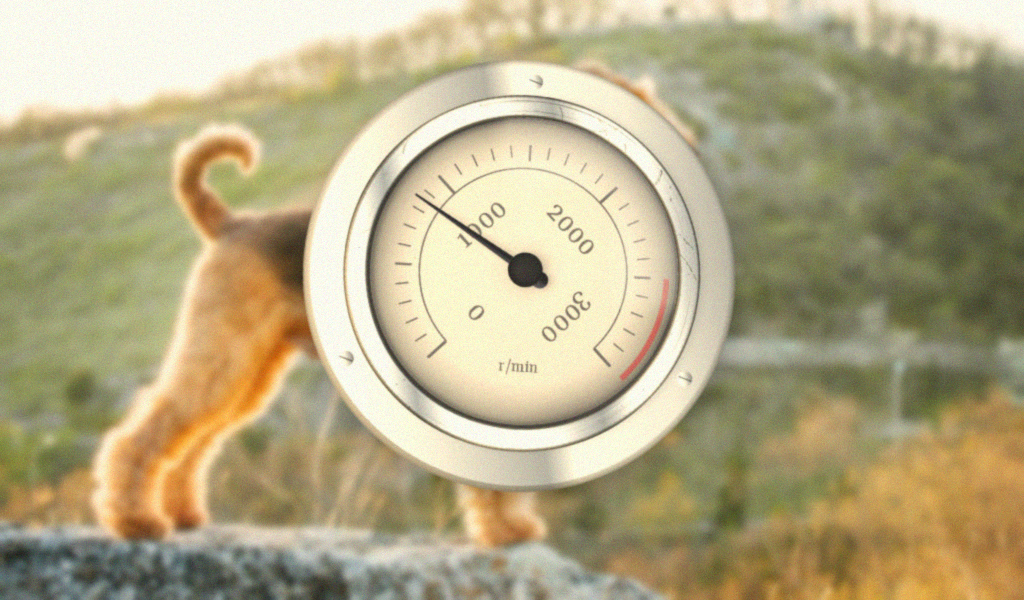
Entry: rpm 850
